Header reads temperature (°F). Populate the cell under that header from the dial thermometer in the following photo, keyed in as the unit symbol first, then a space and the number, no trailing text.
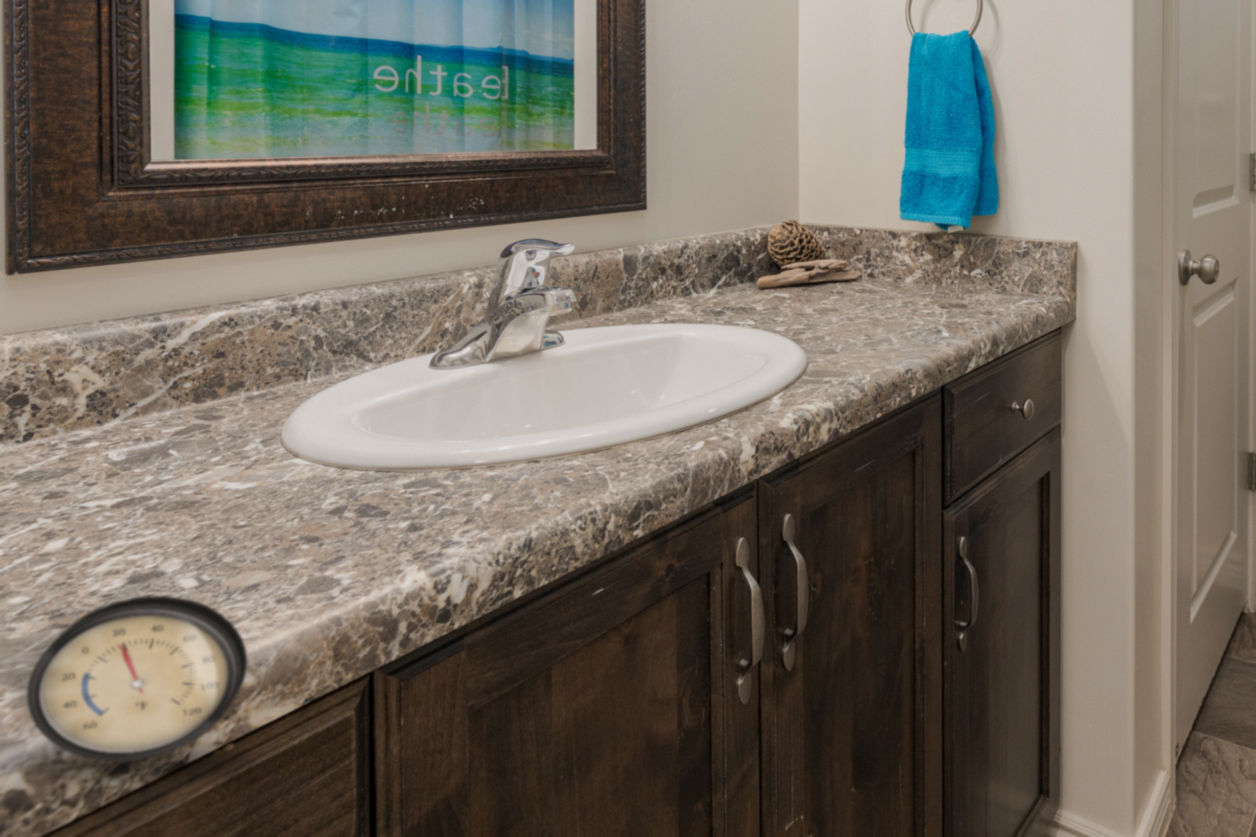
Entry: °F 20
